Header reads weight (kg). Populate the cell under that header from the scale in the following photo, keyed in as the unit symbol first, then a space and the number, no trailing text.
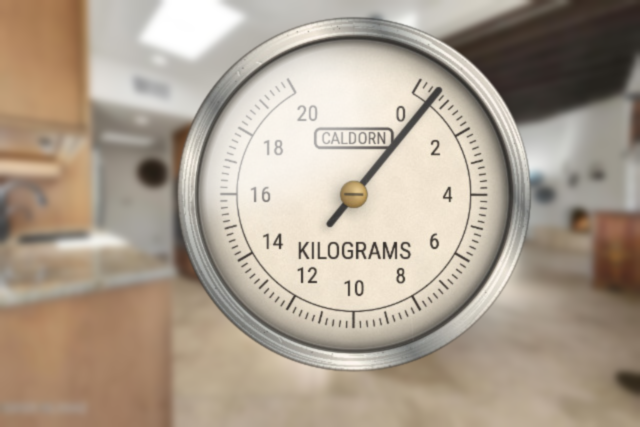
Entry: kg 0.6
